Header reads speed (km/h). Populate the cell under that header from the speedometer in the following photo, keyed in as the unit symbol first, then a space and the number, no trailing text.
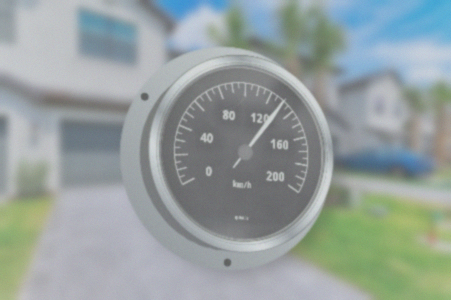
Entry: km/h 130
